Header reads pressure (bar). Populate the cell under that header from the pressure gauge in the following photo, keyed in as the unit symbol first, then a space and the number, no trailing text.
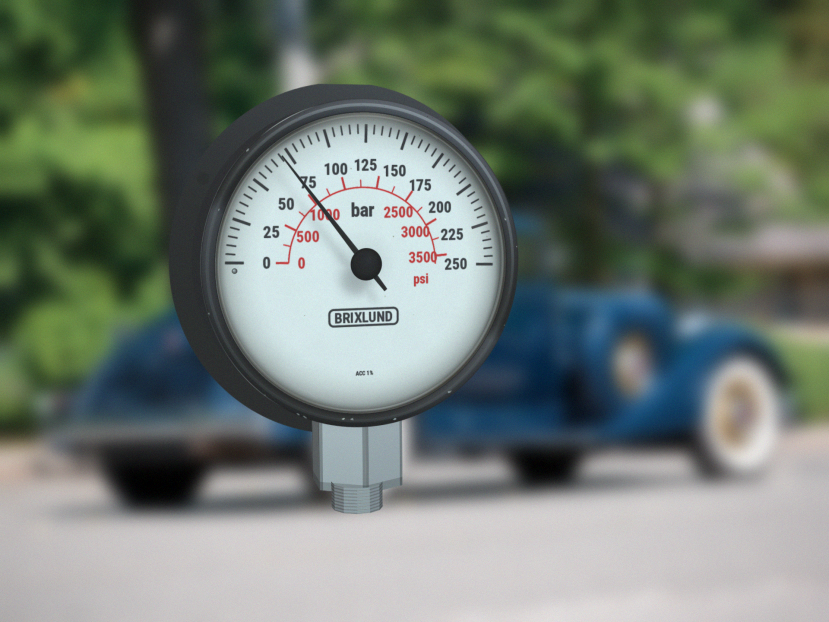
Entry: bar 70
